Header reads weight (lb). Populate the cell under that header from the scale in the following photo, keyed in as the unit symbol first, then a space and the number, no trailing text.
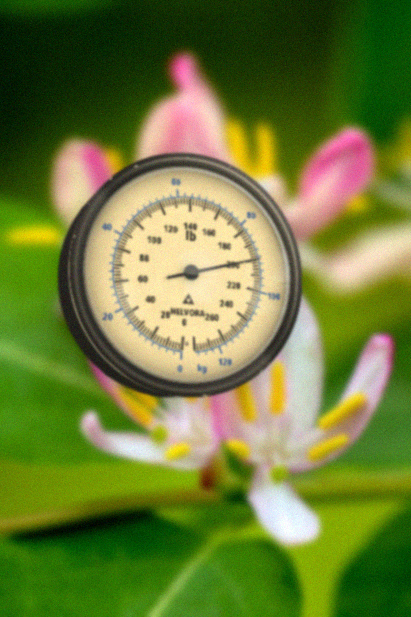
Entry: lb 200
